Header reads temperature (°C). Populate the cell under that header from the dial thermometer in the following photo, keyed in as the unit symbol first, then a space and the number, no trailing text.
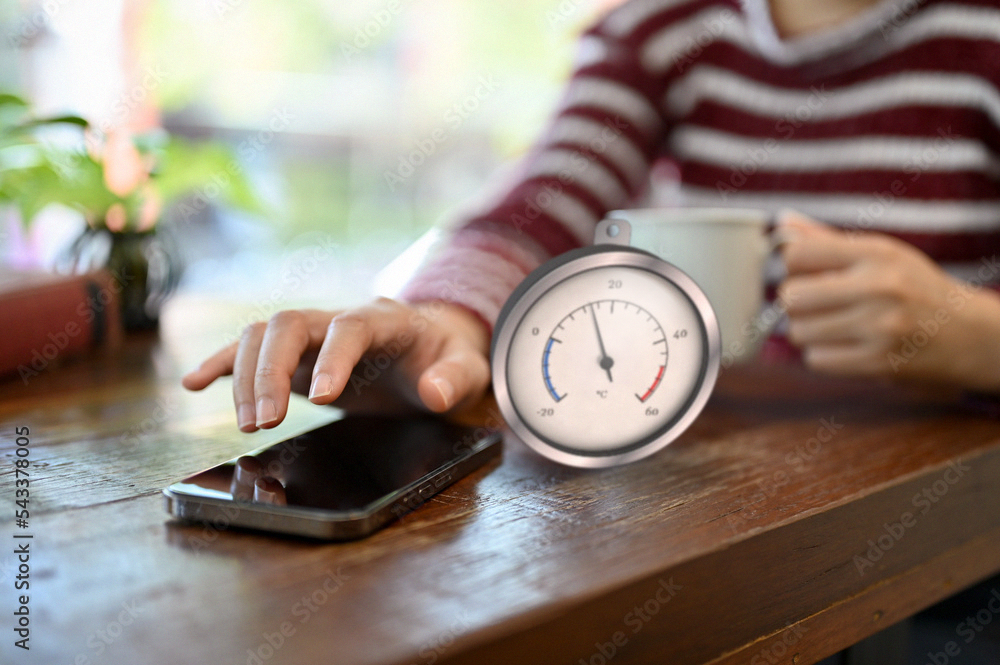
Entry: °C 14
